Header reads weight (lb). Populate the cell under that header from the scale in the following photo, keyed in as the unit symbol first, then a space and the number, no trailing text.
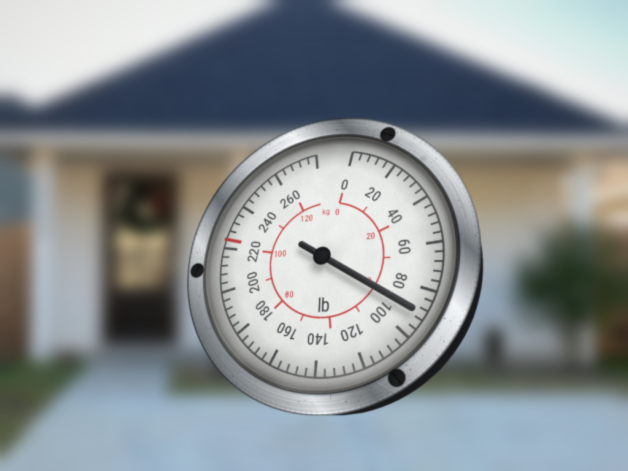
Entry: lb 90
